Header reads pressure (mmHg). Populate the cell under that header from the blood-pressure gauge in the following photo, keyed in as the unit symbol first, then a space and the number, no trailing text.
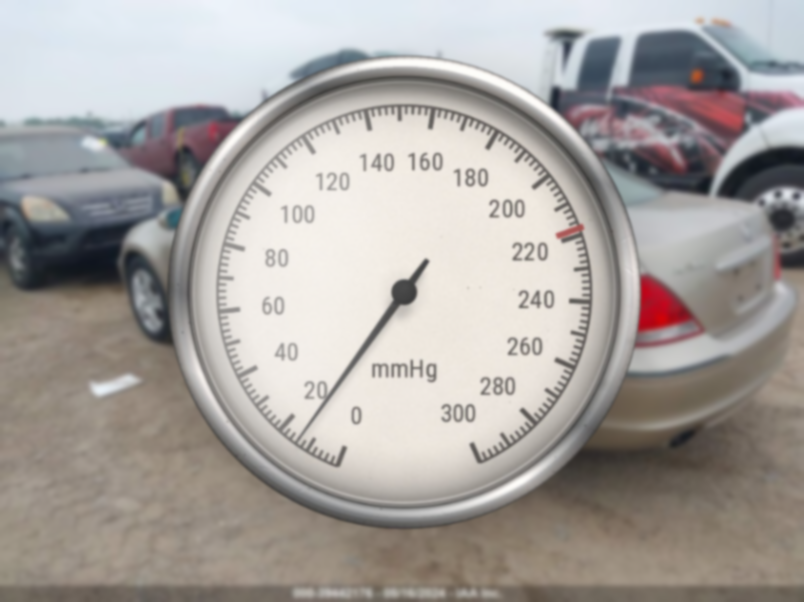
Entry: mmHg 14
